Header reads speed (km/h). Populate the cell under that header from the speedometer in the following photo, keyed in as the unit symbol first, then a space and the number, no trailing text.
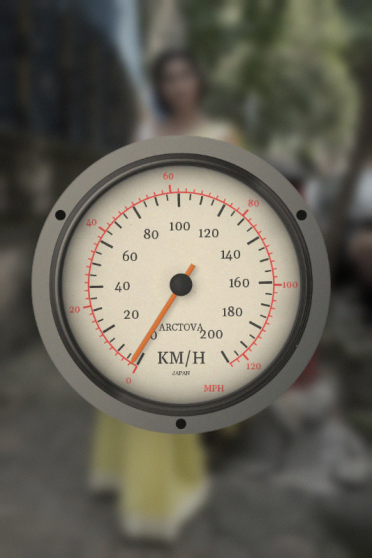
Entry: km/h 2.5
